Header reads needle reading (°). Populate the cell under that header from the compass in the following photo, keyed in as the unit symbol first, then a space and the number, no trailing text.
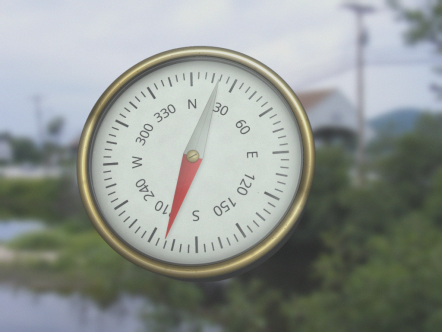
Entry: ° 200
